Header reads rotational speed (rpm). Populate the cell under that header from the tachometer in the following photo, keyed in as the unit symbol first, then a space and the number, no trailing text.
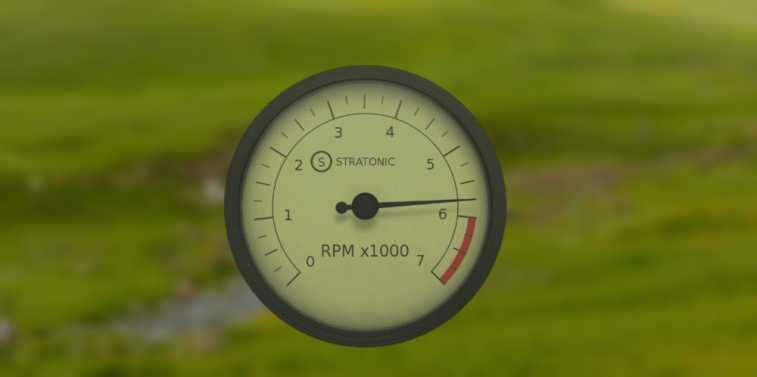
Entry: rpm 5750
